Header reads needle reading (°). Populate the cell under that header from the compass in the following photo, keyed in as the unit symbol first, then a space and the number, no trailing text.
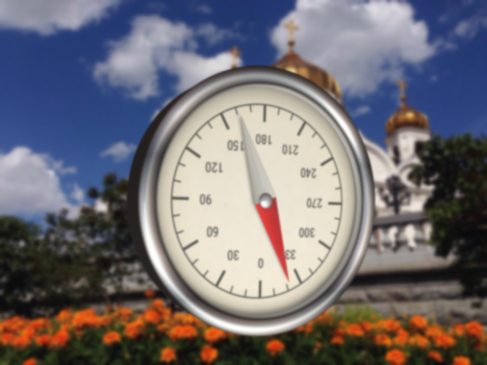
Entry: ° 340
